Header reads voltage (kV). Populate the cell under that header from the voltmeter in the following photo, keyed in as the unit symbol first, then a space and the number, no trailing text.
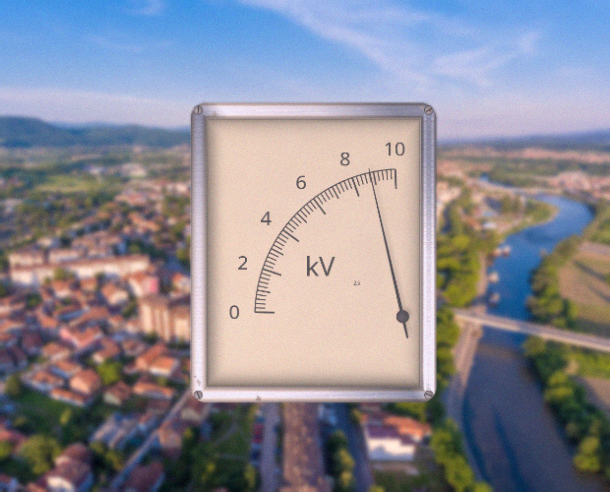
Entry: kV 8.8
